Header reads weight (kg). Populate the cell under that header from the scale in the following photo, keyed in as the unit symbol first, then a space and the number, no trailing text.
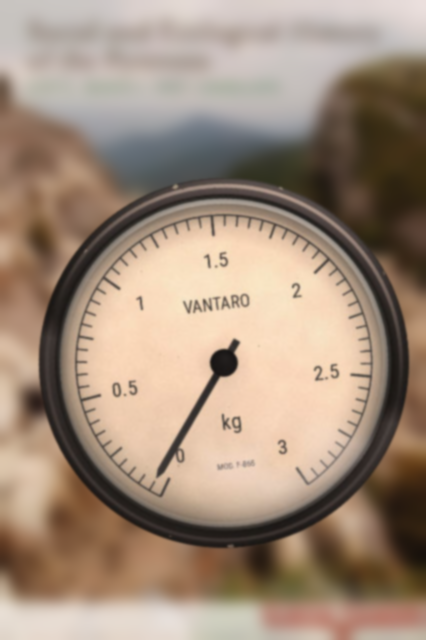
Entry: kg 0.05
